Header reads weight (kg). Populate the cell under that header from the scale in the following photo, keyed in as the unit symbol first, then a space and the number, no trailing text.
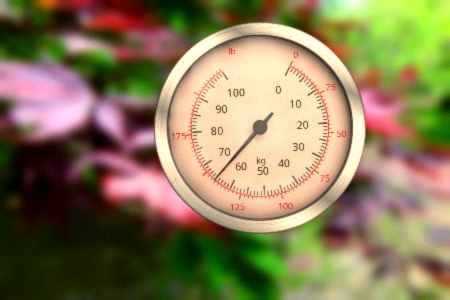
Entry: kg 65
